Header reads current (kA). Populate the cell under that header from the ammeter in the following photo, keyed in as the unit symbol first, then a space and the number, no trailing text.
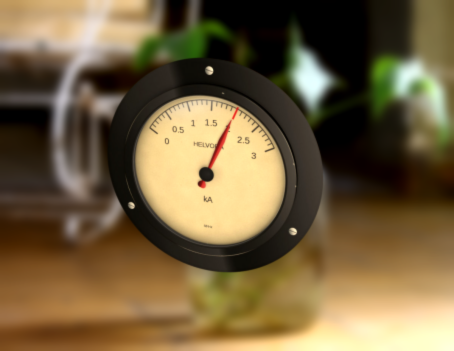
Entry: kA 2
